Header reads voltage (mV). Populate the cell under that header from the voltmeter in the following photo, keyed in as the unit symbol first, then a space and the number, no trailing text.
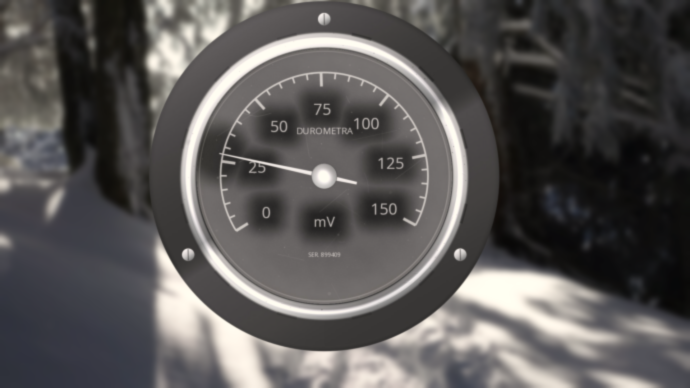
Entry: mV 27.5
